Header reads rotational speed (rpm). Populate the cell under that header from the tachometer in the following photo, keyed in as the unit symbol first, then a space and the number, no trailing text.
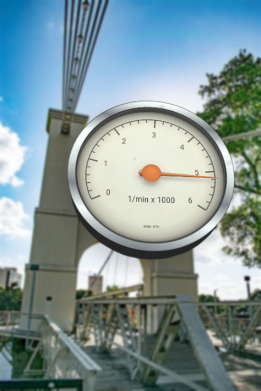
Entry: rpm 5200
